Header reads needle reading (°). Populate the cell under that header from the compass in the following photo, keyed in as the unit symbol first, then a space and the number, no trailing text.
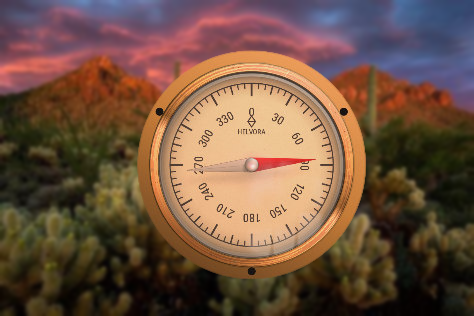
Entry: ° 85
